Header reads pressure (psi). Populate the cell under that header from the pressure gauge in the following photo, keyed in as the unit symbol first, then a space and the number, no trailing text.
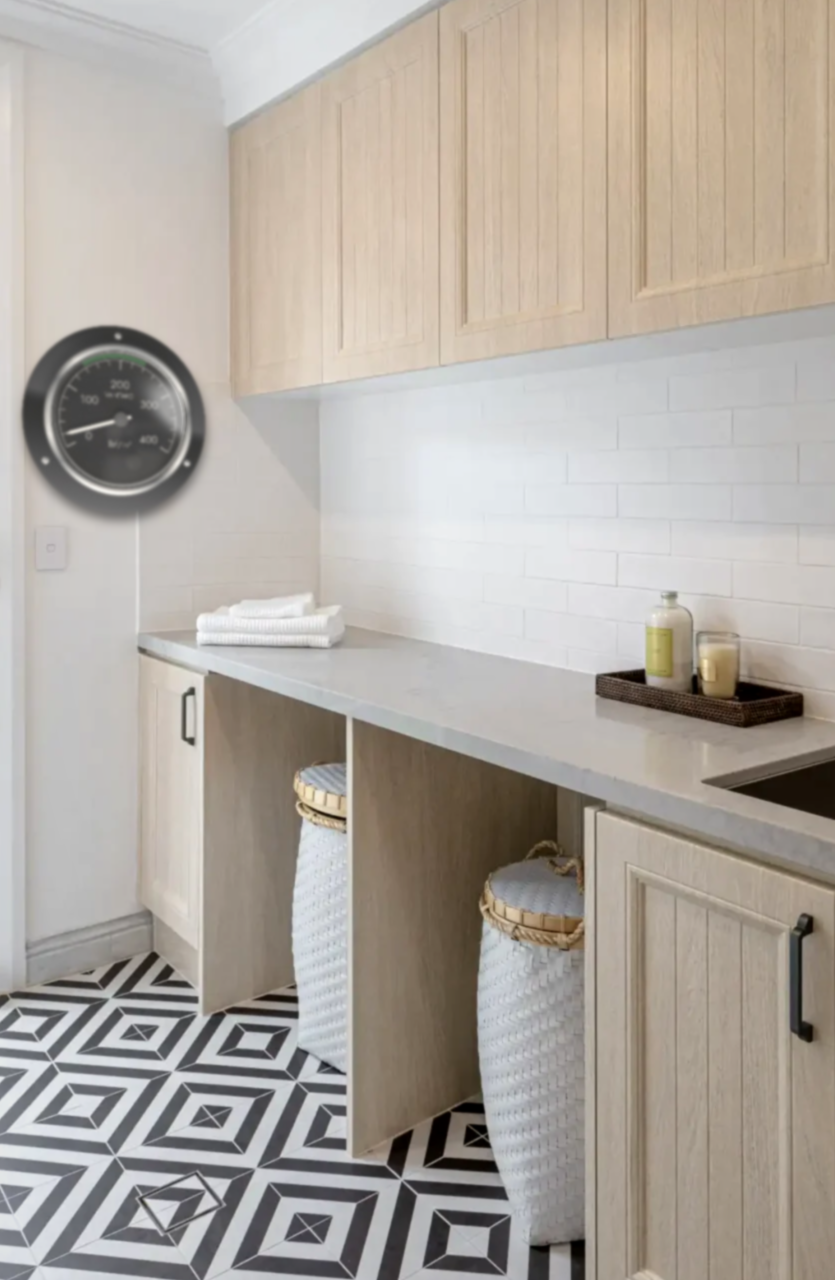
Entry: psi 20
